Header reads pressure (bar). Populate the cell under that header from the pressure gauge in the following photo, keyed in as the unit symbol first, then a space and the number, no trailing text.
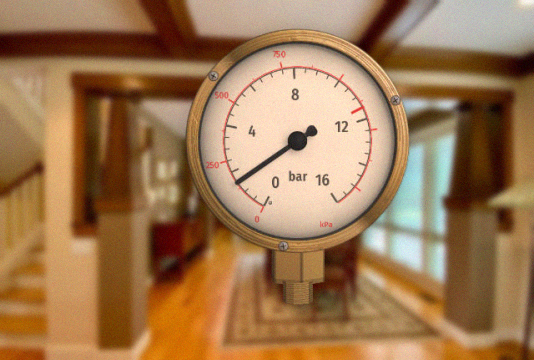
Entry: bar 1.5
